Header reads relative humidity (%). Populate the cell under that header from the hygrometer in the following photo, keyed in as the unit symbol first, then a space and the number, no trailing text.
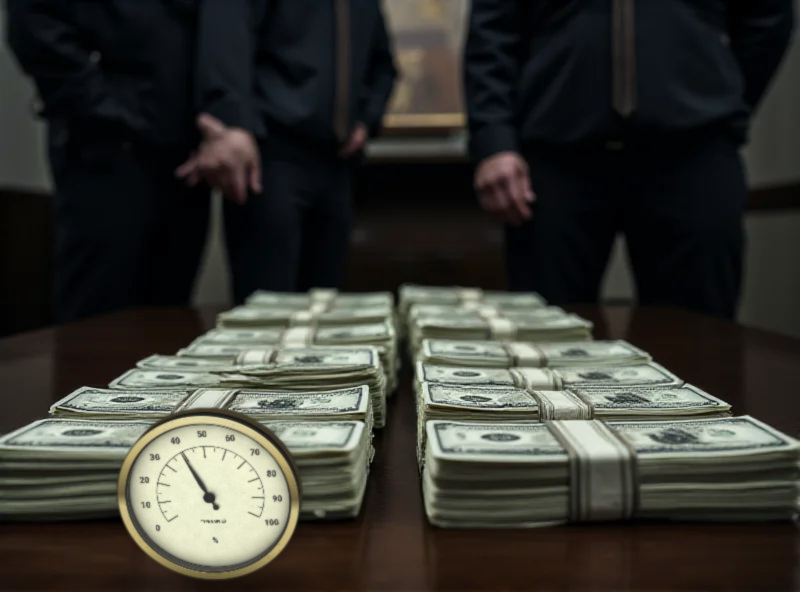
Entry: % 40
